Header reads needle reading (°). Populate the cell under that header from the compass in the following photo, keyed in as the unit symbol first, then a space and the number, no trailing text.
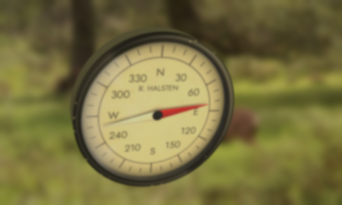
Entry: ° 80
